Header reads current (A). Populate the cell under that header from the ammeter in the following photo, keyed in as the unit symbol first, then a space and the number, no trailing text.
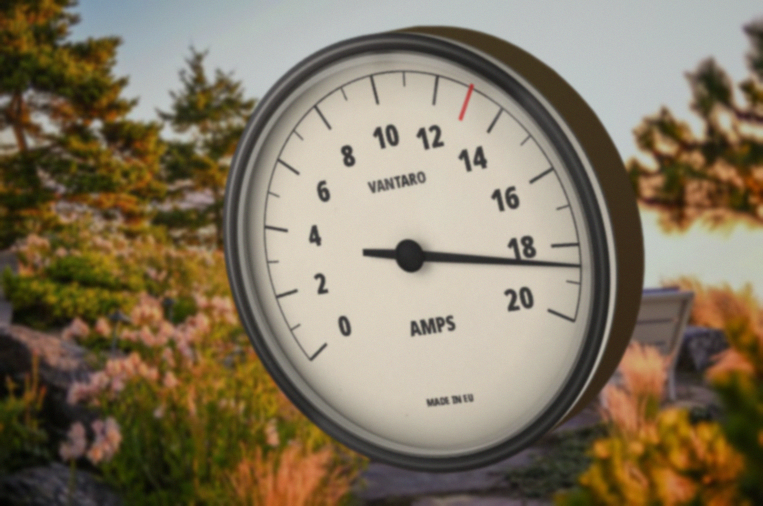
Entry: A 18.5
